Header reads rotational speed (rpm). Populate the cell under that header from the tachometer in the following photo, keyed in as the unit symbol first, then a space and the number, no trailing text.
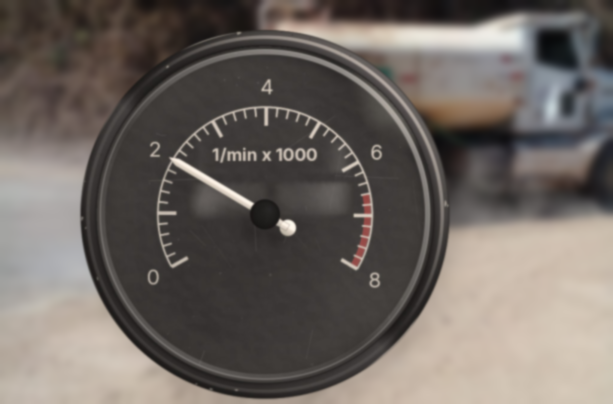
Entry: rpm 2000
